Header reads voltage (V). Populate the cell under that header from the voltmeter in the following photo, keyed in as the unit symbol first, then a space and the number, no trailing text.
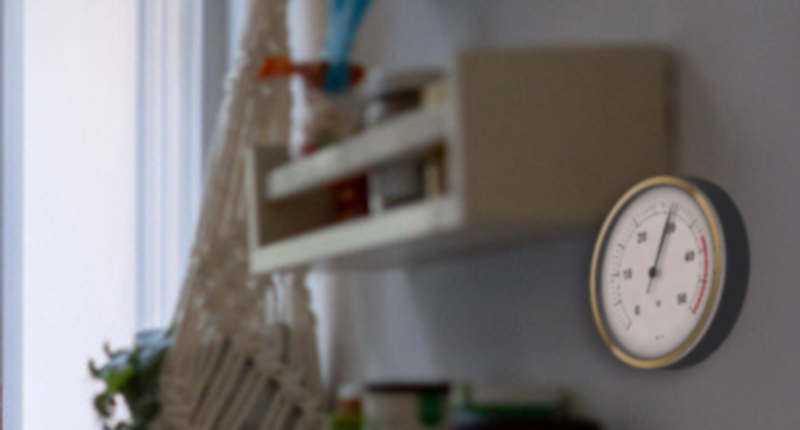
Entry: V 30
